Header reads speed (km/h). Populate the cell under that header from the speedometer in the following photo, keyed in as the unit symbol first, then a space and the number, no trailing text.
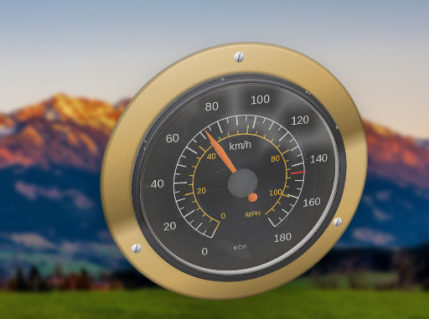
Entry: km/h 72.5
